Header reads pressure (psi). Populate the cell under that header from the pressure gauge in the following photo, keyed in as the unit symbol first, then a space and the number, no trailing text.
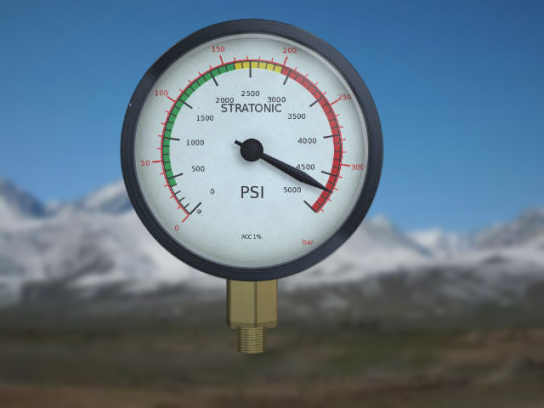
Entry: psi 4700
